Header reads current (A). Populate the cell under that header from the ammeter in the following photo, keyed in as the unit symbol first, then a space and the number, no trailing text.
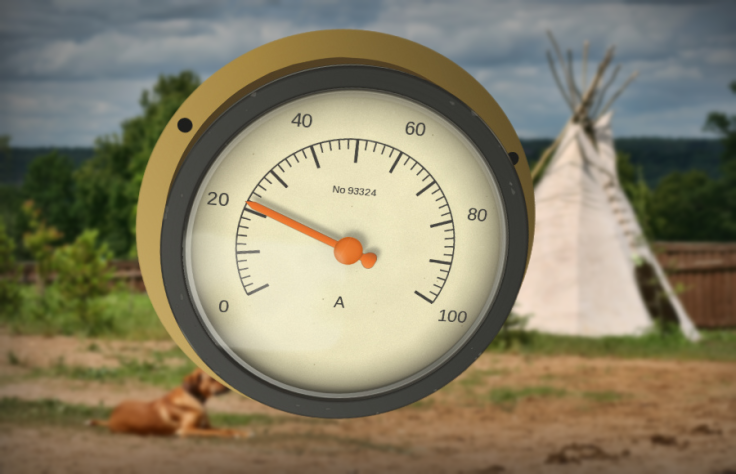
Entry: A 22
